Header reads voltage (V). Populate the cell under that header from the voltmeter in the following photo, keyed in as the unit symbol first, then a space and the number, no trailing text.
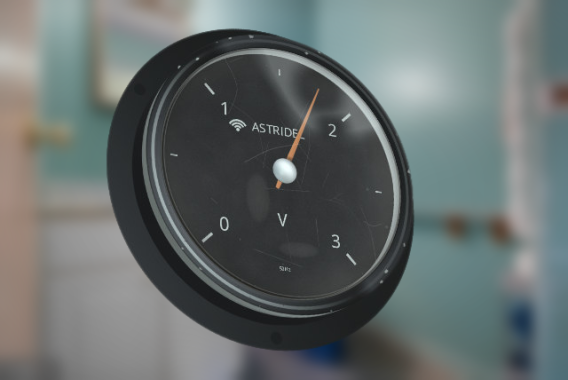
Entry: V 1.75
